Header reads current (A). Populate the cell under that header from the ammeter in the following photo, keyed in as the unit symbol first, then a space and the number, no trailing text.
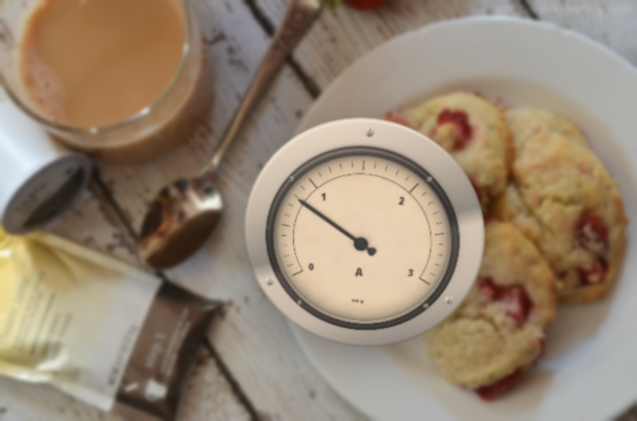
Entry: A 0.8
